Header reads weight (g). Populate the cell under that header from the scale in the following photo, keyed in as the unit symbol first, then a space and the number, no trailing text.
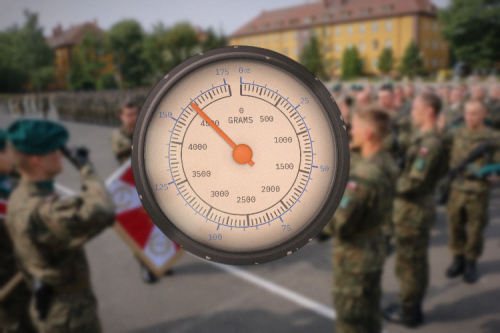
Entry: g 4500
